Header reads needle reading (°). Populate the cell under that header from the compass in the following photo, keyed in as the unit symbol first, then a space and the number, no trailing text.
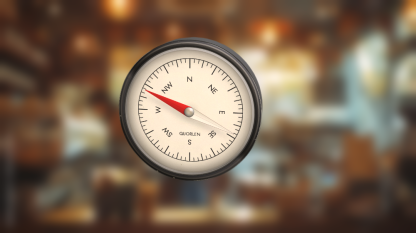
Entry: ° 295
